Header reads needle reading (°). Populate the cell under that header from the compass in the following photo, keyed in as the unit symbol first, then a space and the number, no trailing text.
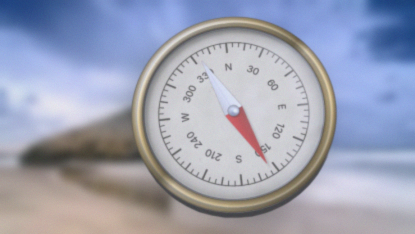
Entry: ° 155
